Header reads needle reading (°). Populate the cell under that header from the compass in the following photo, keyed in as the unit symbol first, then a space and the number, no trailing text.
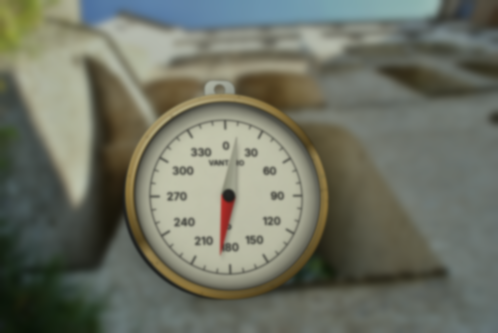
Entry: ° 190
